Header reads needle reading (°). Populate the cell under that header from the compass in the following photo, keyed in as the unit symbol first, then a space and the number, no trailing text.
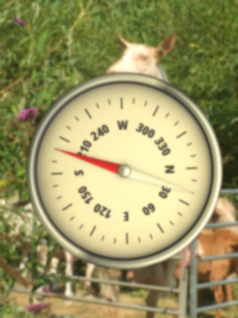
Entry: ° 200
